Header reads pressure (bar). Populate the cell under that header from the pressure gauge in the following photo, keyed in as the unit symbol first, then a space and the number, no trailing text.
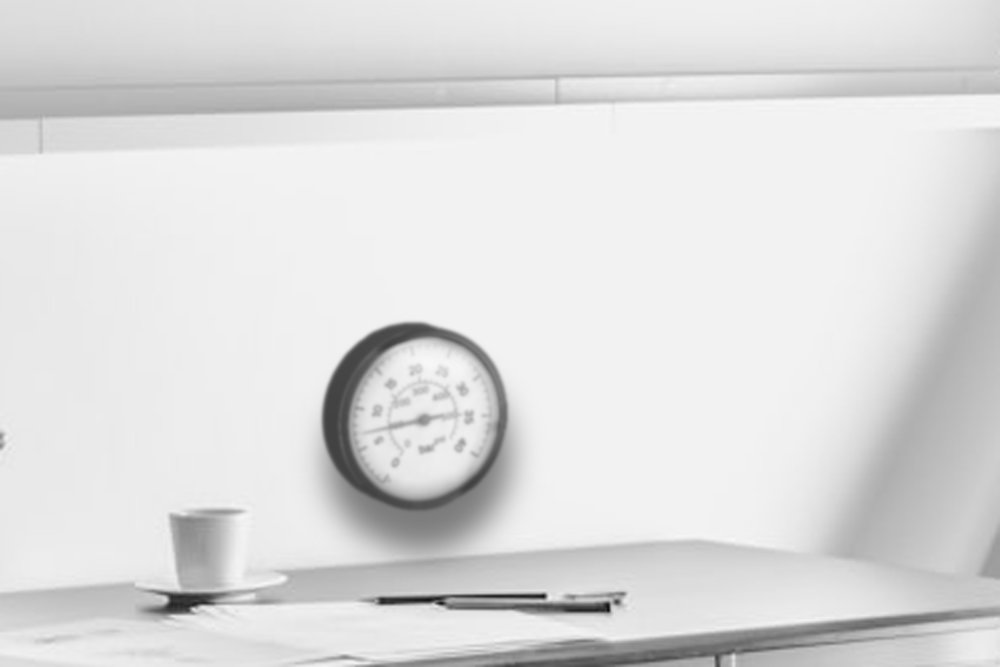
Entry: bar 7
